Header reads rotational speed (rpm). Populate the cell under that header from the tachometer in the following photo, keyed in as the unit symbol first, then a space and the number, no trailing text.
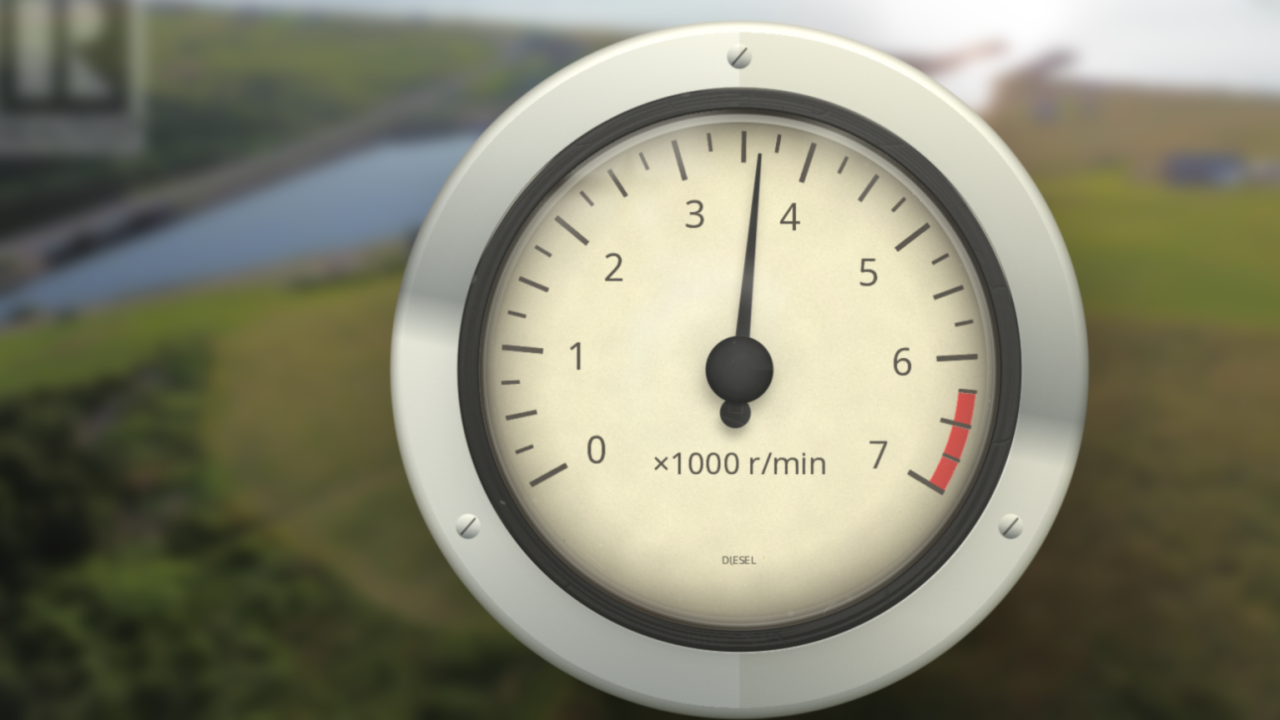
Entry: rpm 3625
